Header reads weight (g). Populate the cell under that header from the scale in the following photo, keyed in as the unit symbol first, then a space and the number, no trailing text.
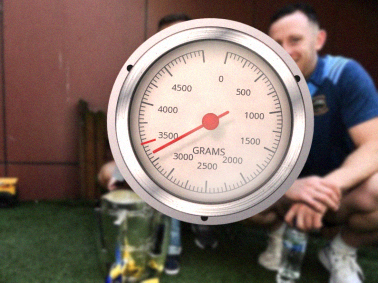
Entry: g 3350
